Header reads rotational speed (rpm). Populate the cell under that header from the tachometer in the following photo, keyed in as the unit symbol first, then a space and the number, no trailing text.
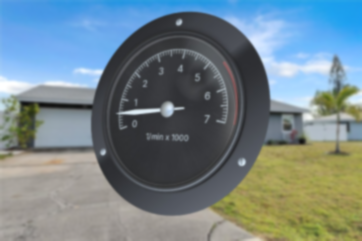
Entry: rpm 500
